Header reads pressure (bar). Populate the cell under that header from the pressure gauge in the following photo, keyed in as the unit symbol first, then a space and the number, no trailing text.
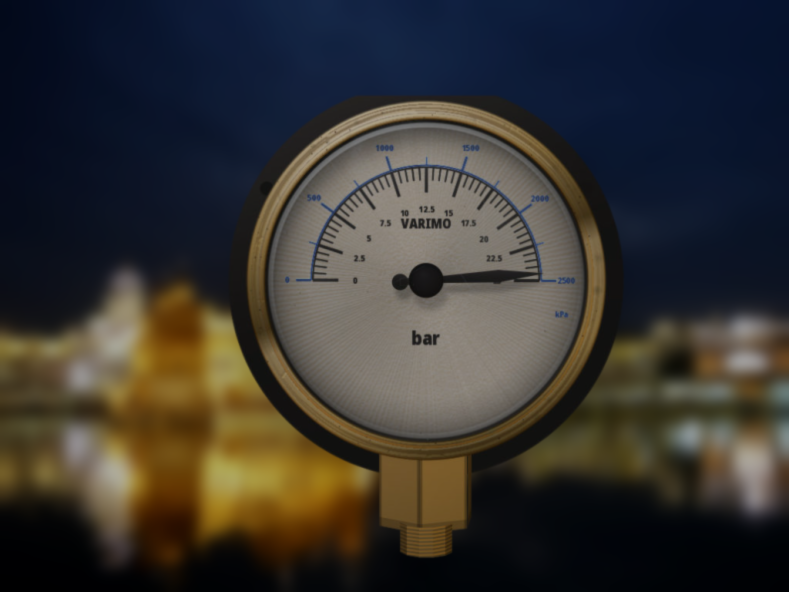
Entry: bar 24.5
